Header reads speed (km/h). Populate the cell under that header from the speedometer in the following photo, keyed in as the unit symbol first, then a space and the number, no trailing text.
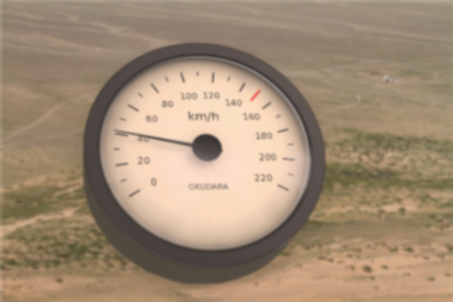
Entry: km/h 40
